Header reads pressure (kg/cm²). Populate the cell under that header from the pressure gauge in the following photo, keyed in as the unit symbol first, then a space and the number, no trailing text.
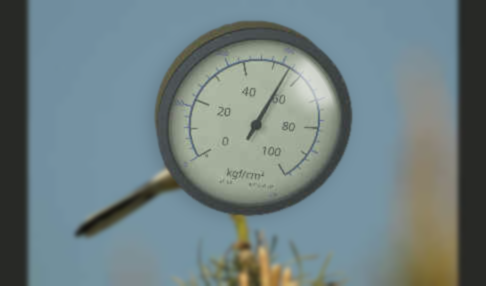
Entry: kg/cm² 55
